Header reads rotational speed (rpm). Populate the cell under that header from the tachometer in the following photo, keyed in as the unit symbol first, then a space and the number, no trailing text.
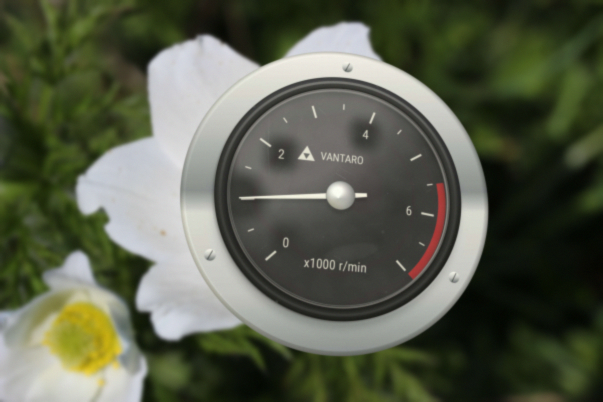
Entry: rpm 1000
